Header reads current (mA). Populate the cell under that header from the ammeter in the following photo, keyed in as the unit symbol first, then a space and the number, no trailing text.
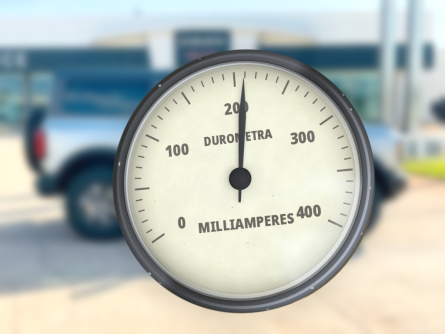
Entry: mA 210
